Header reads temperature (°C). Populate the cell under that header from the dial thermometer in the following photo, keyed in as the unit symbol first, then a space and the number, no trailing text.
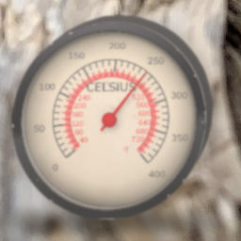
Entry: °C 250
